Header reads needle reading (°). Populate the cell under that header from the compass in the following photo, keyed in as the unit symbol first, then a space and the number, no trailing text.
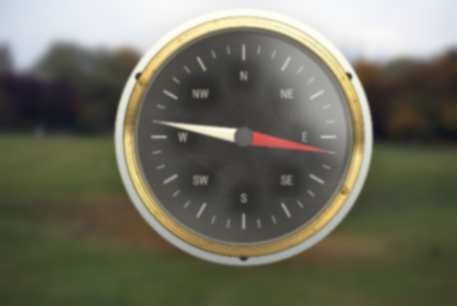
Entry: ° 100
